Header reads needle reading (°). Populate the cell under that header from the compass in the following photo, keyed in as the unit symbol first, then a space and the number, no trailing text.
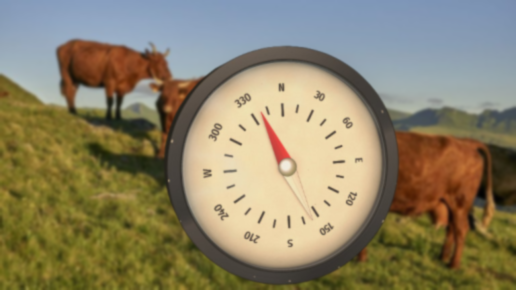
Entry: ° 337.5
